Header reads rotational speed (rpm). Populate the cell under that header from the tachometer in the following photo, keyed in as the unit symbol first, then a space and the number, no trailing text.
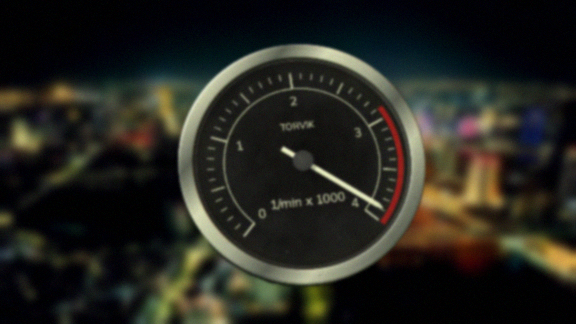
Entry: rpm 3900
